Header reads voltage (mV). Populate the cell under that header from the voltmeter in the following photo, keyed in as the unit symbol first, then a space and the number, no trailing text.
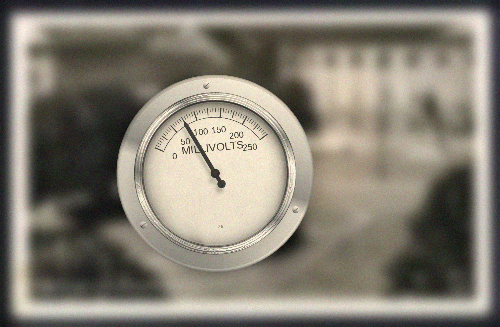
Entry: mV 75
